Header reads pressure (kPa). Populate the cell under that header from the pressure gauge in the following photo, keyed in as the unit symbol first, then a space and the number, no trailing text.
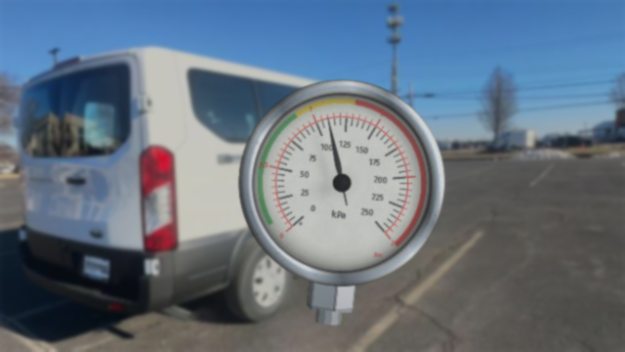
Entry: kPa 110
